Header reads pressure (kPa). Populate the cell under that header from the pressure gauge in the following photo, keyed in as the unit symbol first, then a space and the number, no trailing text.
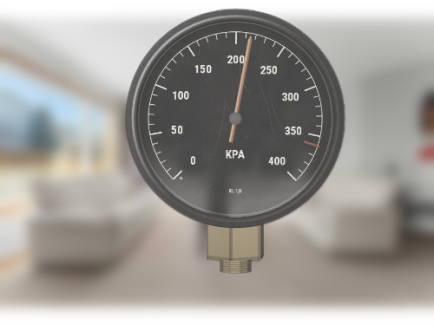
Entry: kPa 215
